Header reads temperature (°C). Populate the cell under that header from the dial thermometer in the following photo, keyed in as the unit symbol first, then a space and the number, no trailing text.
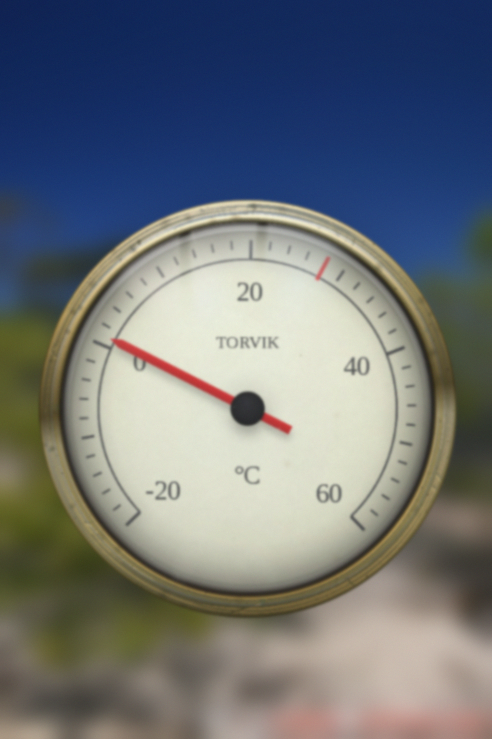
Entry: °C 1
